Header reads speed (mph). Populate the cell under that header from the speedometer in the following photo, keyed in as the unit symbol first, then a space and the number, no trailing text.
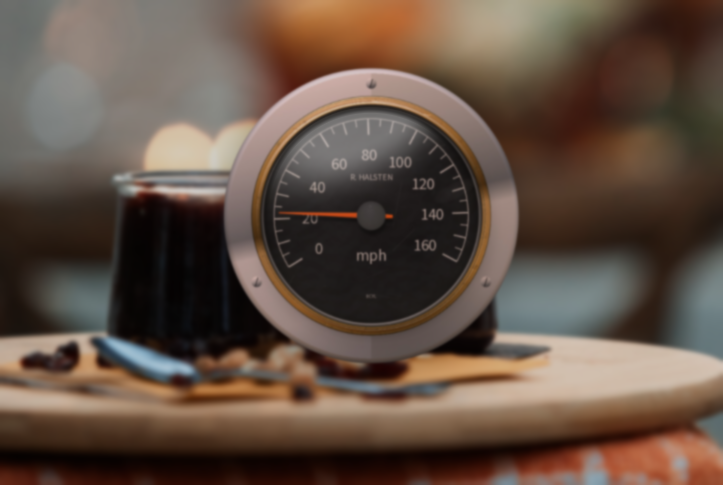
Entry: mph 22.5
